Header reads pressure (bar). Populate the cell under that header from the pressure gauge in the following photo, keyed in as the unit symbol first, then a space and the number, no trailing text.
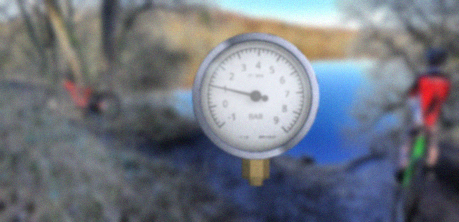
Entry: bar 1
